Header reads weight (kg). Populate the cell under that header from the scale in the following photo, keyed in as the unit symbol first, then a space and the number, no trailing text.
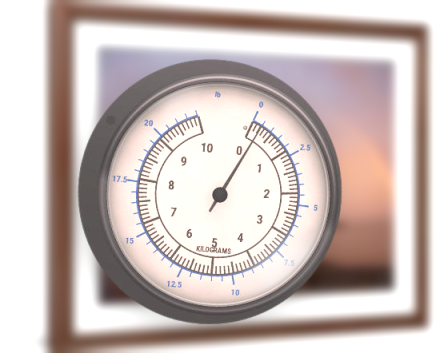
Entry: kg 0.2
